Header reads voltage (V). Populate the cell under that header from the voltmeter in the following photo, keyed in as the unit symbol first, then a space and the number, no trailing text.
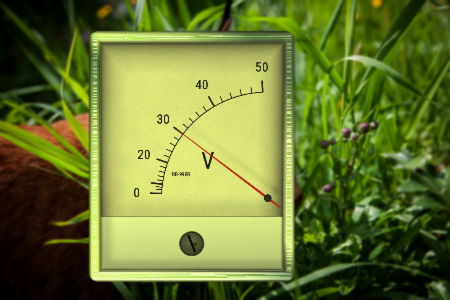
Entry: V 30
